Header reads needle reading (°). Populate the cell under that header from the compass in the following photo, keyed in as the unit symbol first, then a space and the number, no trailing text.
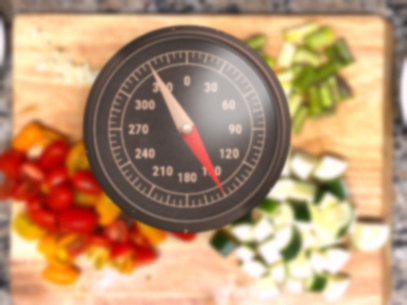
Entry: ° 150
